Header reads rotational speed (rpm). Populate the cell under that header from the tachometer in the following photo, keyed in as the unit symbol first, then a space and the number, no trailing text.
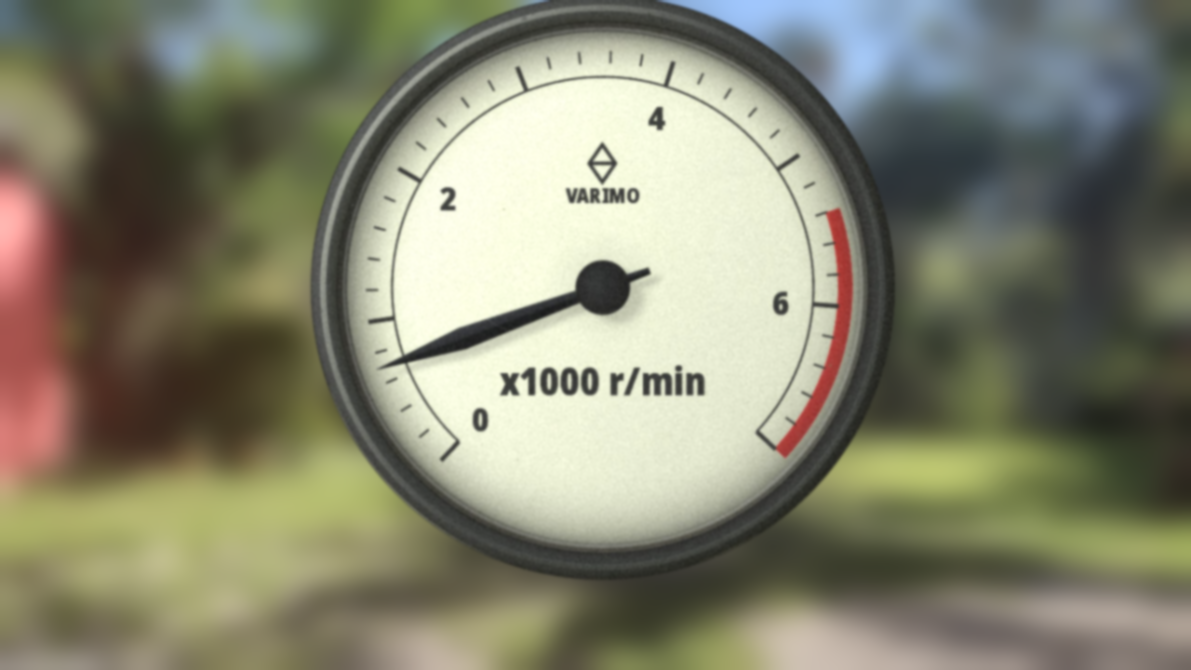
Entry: rpm 700
